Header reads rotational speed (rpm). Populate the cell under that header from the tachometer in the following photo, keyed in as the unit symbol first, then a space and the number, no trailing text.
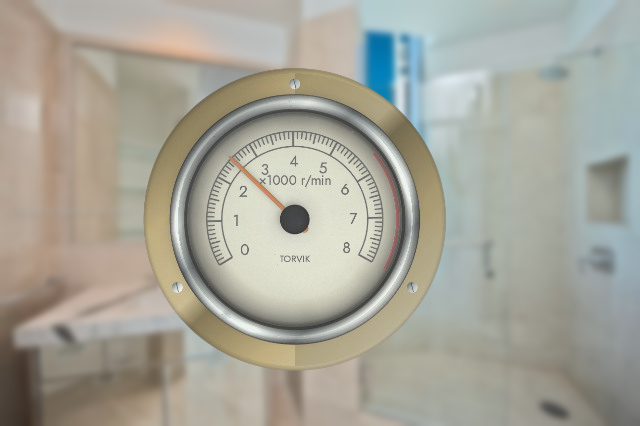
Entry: rpm 2500
